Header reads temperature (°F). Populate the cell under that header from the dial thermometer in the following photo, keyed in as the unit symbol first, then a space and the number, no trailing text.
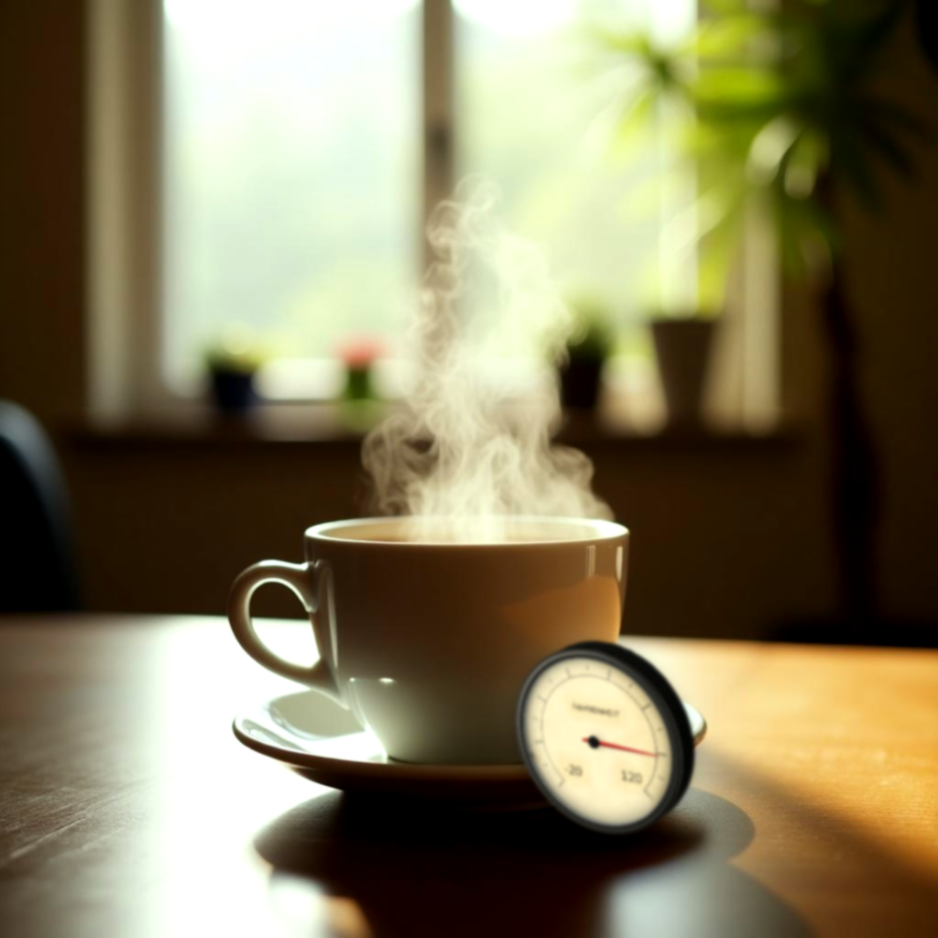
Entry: °F 100
